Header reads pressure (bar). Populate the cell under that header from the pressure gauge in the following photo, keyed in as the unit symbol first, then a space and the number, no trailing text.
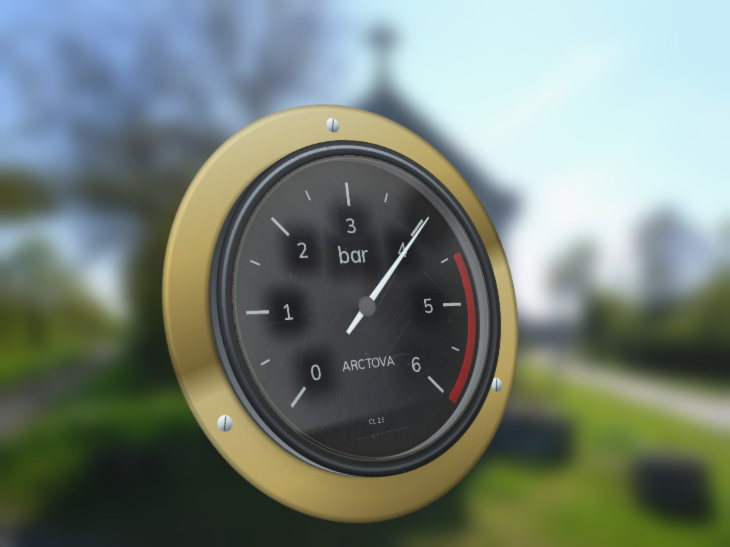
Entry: bar 4
